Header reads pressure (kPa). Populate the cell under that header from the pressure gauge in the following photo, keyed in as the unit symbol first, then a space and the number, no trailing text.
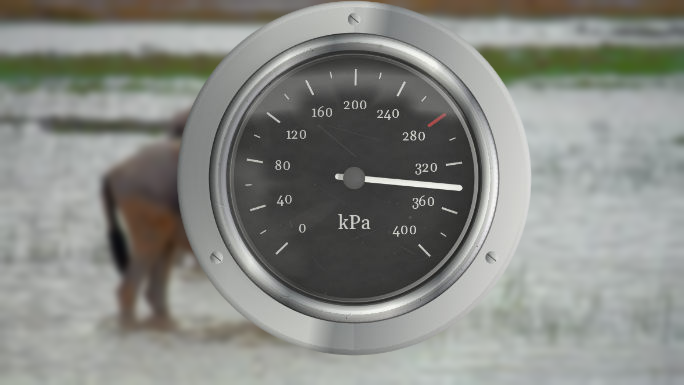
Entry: kPa 340
